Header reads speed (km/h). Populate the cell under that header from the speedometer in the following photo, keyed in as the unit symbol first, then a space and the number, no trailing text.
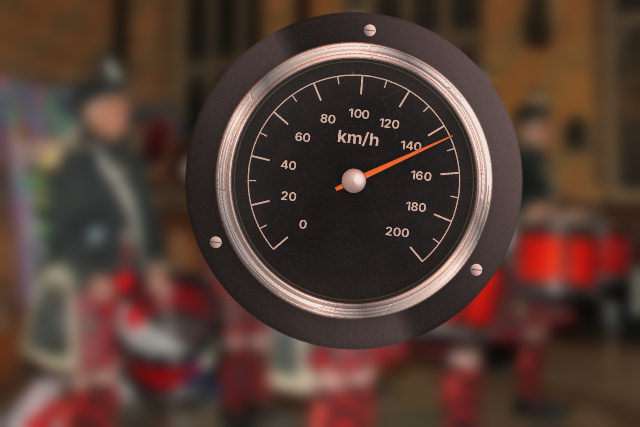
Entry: km/h 145
